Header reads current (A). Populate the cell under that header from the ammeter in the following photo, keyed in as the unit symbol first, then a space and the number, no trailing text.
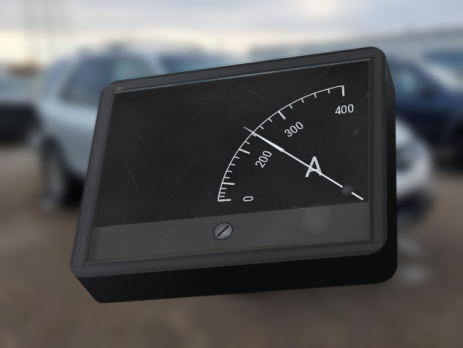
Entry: A 240
